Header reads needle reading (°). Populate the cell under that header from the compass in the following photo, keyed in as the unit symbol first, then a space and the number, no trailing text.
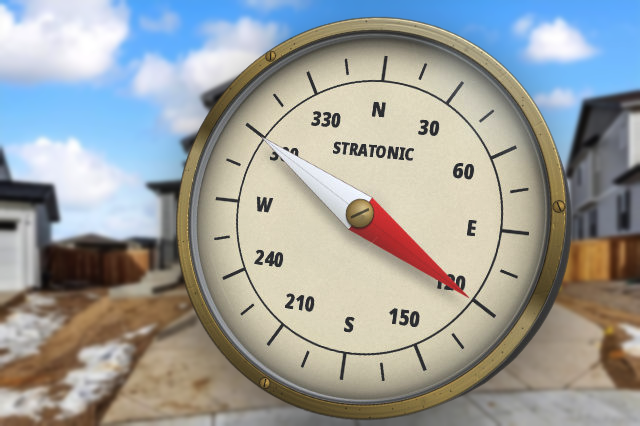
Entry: ° 120
